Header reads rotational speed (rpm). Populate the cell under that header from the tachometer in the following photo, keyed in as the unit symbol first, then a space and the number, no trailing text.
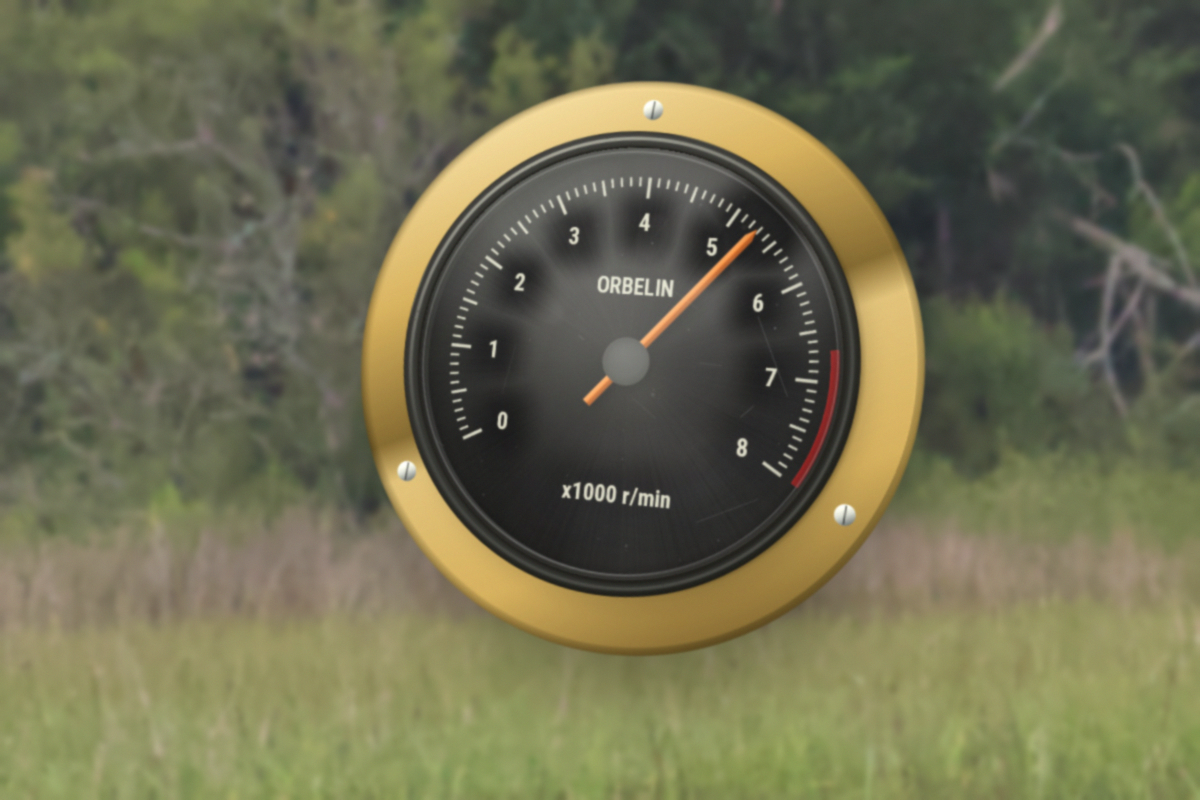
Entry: rpm 5300
